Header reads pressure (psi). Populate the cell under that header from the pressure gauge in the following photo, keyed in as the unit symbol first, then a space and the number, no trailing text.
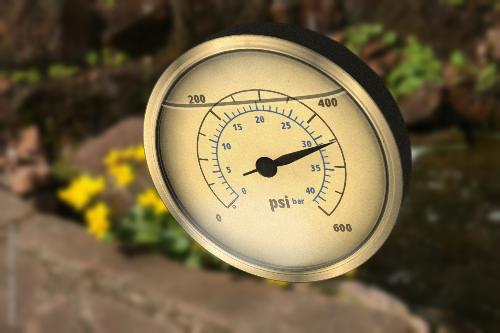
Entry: psi 450
